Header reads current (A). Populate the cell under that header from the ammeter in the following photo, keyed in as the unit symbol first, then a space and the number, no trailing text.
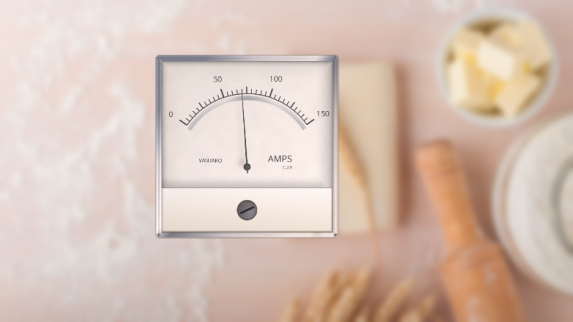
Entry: A 70
